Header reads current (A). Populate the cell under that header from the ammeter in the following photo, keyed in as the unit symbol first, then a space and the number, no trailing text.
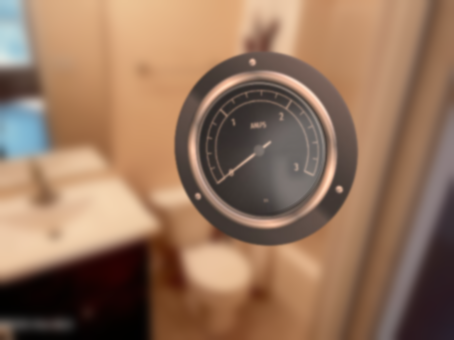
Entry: A 0
